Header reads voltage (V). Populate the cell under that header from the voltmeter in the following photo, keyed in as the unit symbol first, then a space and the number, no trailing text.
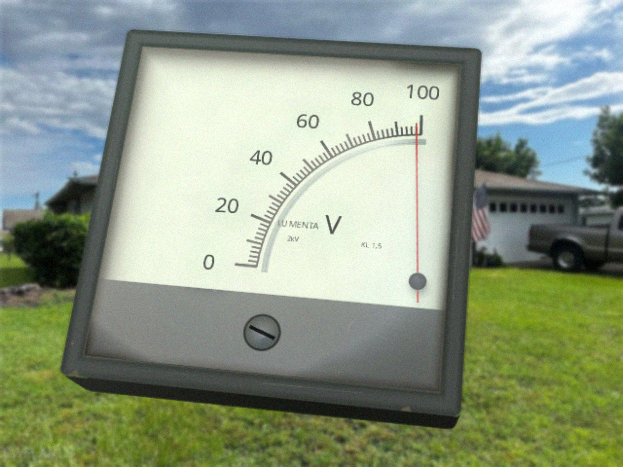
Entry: V 98
